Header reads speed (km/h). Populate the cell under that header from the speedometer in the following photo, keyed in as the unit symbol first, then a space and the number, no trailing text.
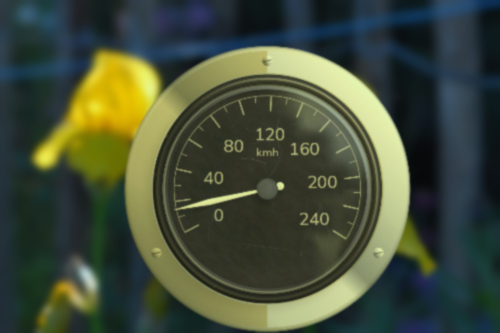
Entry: km/h 15
